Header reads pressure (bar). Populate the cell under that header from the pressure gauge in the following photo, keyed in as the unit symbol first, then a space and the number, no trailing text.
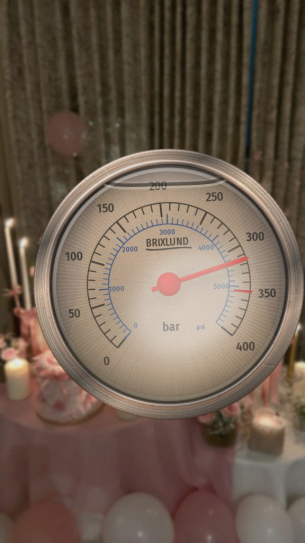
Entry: bar 315
